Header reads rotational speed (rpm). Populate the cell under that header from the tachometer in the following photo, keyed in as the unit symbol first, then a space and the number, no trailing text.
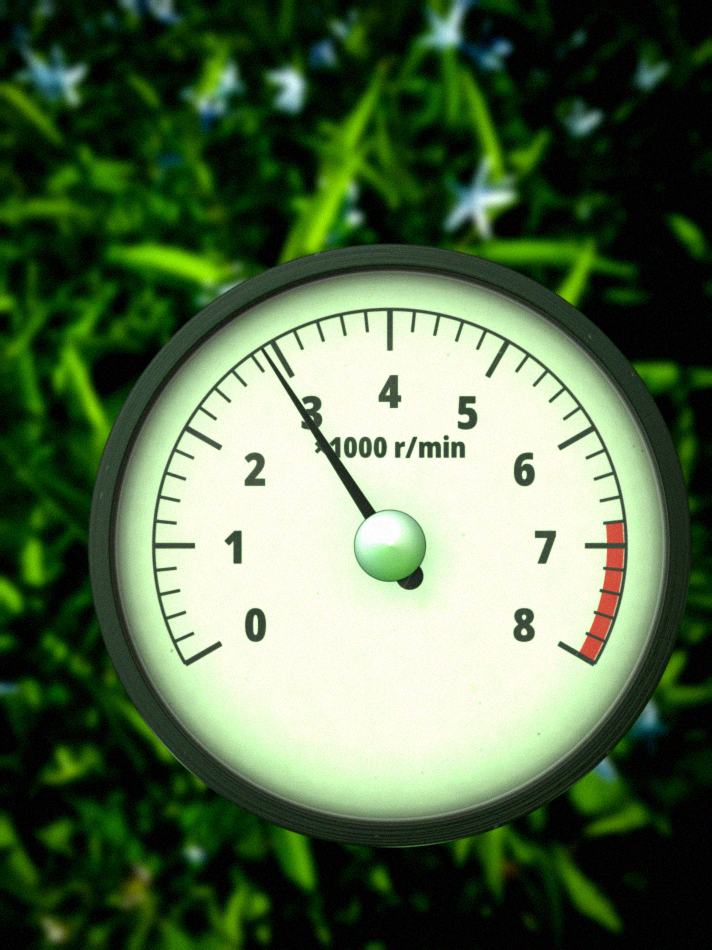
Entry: rpm 2900
